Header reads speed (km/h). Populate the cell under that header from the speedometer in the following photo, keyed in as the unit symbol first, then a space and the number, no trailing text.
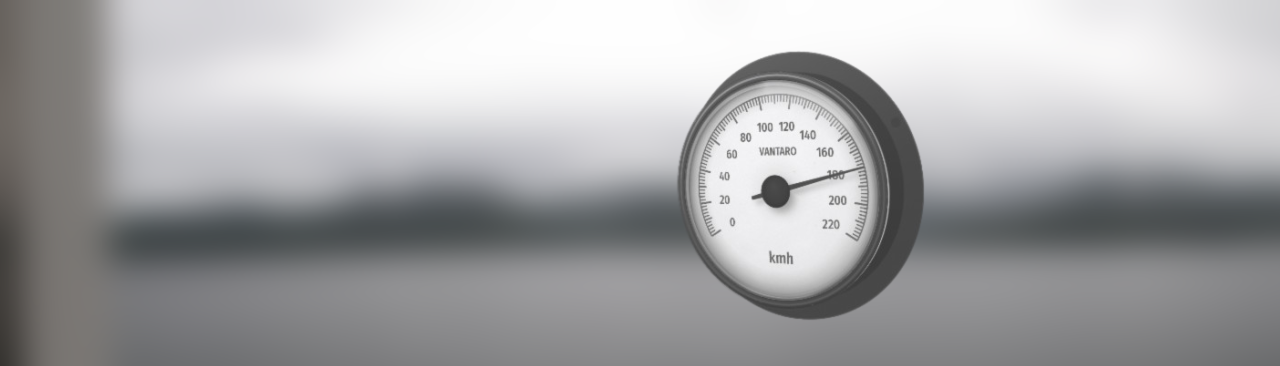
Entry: km/h 180
